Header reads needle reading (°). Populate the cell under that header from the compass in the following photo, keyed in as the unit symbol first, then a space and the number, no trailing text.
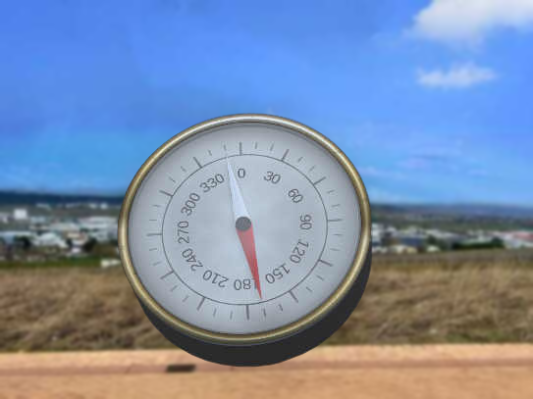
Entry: ° 170
